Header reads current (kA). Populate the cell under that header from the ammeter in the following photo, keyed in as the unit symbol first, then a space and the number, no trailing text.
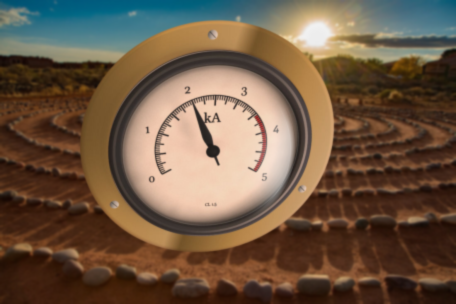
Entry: kA 2
